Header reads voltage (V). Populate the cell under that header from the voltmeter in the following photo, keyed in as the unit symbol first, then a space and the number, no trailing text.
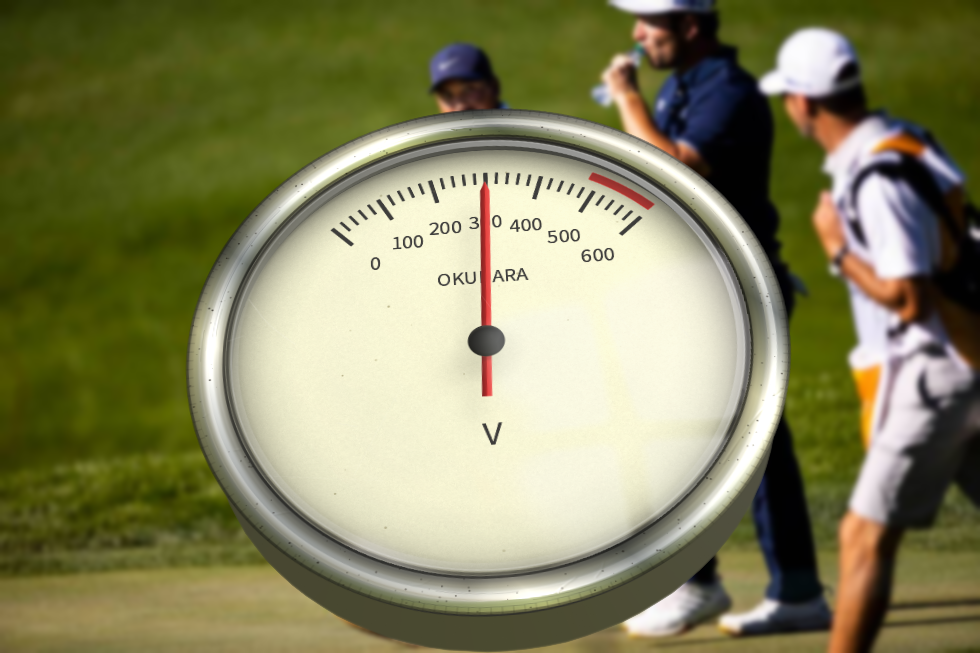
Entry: V 300
